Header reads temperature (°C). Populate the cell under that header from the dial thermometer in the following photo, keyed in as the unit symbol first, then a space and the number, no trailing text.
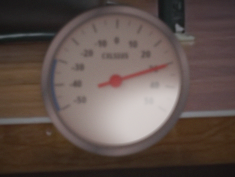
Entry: °C 30
